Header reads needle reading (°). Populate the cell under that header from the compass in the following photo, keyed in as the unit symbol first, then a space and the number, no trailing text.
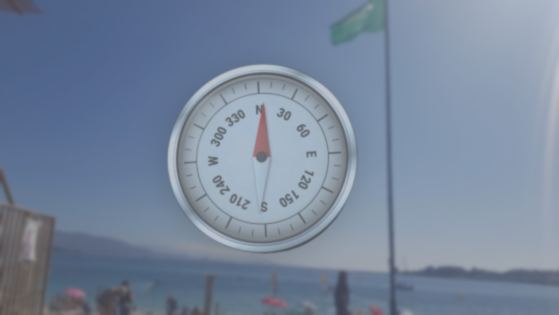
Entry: ° 5
